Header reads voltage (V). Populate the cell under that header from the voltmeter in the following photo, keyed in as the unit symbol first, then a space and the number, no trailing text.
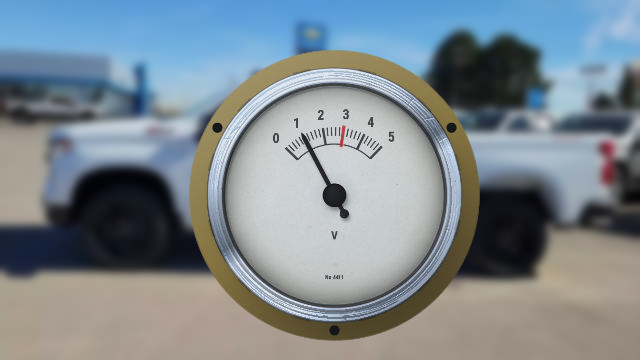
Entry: V 1
